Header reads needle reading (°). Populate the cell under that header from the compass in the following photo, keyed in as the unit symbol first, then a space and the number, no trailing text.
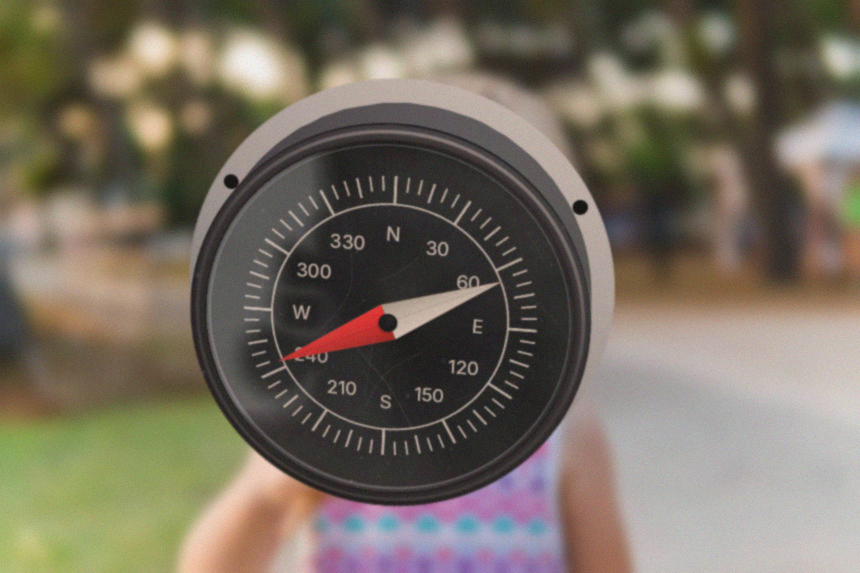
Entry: ° 245
